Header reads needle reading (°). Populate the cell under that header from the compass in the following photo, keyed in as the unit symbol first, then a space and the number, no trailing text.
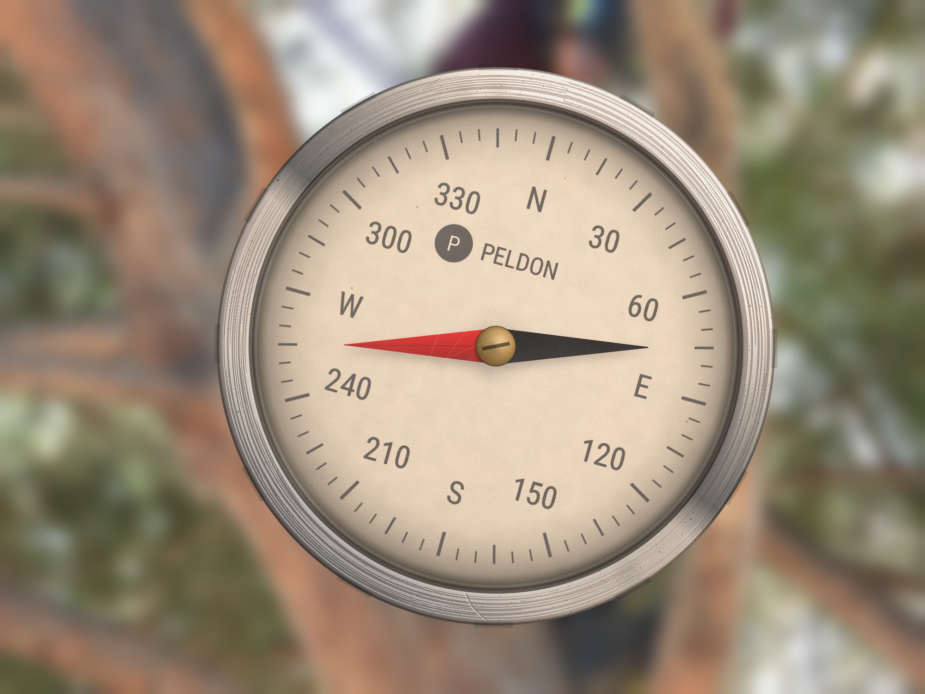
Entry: ° 255
